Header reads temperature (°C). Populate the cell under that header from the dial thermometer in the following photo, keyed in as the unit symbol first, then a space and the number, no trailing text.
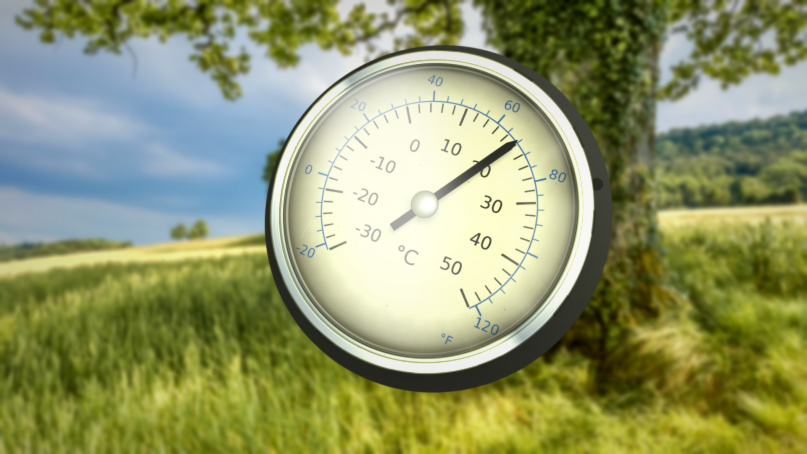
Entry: °C 20
